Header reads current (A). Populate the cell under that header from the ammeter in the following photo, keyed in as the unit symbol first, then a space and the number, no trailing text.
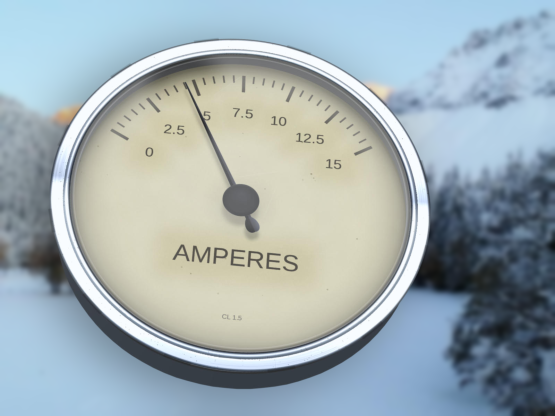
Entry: A 4.5
